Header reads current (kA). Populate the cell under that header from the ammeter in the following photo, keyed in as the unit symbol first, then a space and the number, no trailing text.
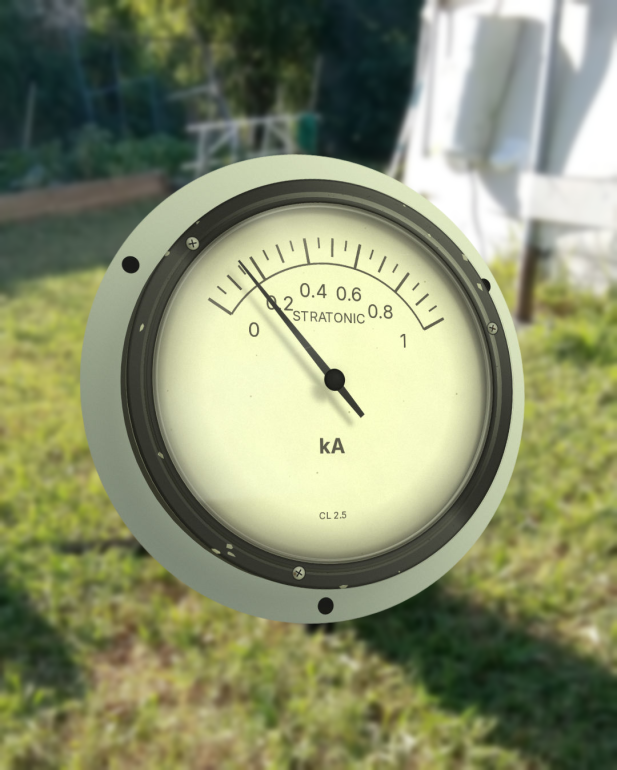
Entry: kA 0.15
